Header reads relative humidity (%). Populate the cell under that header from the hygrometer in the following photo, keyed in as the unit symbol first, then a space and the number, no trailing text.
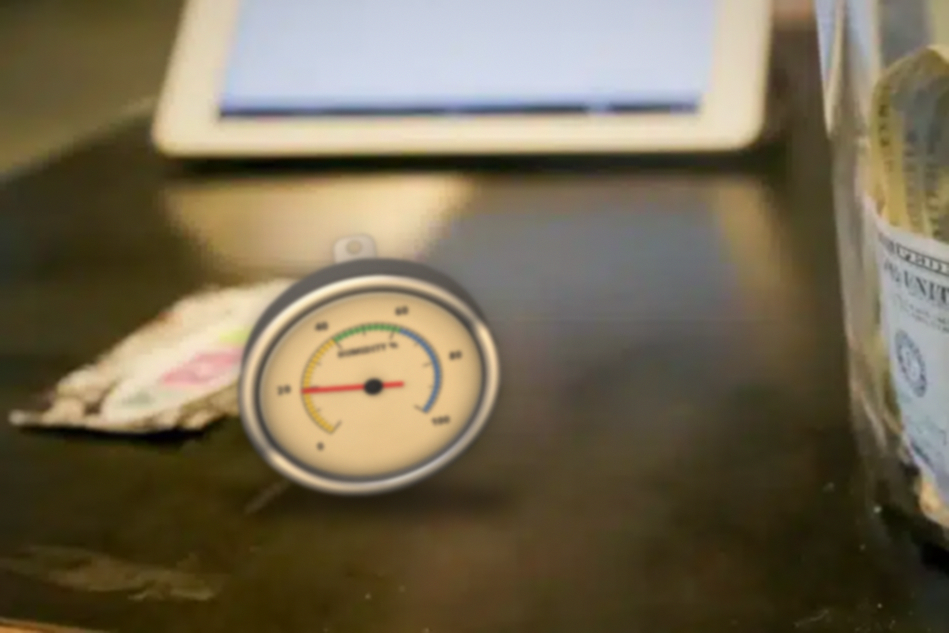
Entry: % 20
